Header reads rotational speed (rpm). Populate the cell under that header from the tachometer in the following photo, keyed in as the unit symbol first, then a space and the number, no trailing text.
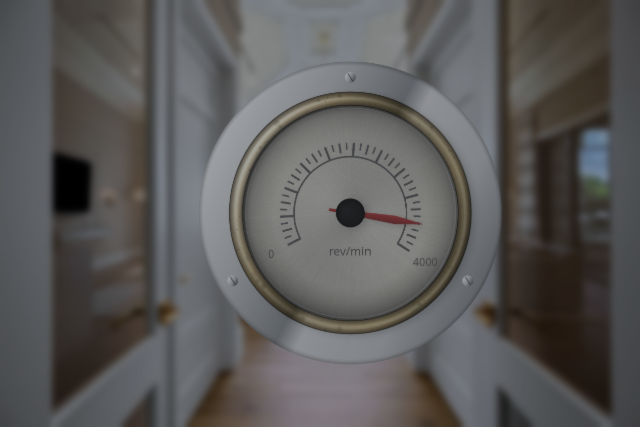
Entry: rpm 3600
